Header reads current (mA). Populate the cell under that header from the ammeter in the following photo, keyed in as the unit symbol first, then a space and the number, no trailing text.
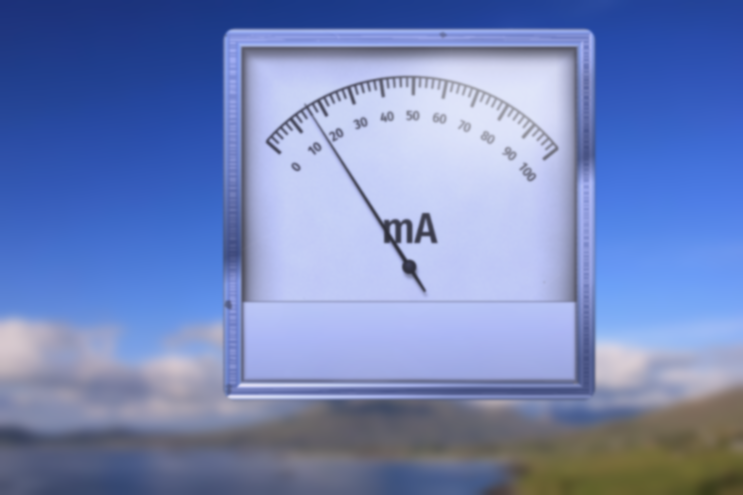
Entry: mA 16
